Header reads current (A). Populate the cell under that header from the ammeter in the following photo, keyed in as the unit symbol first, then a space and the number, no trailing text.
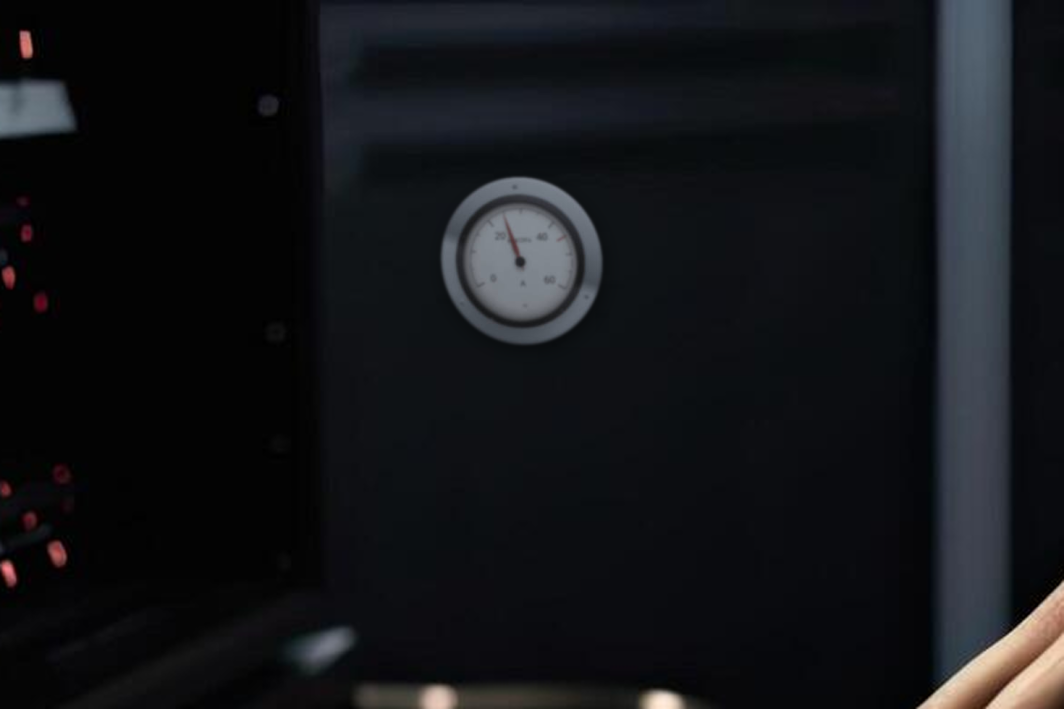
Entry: A 25
